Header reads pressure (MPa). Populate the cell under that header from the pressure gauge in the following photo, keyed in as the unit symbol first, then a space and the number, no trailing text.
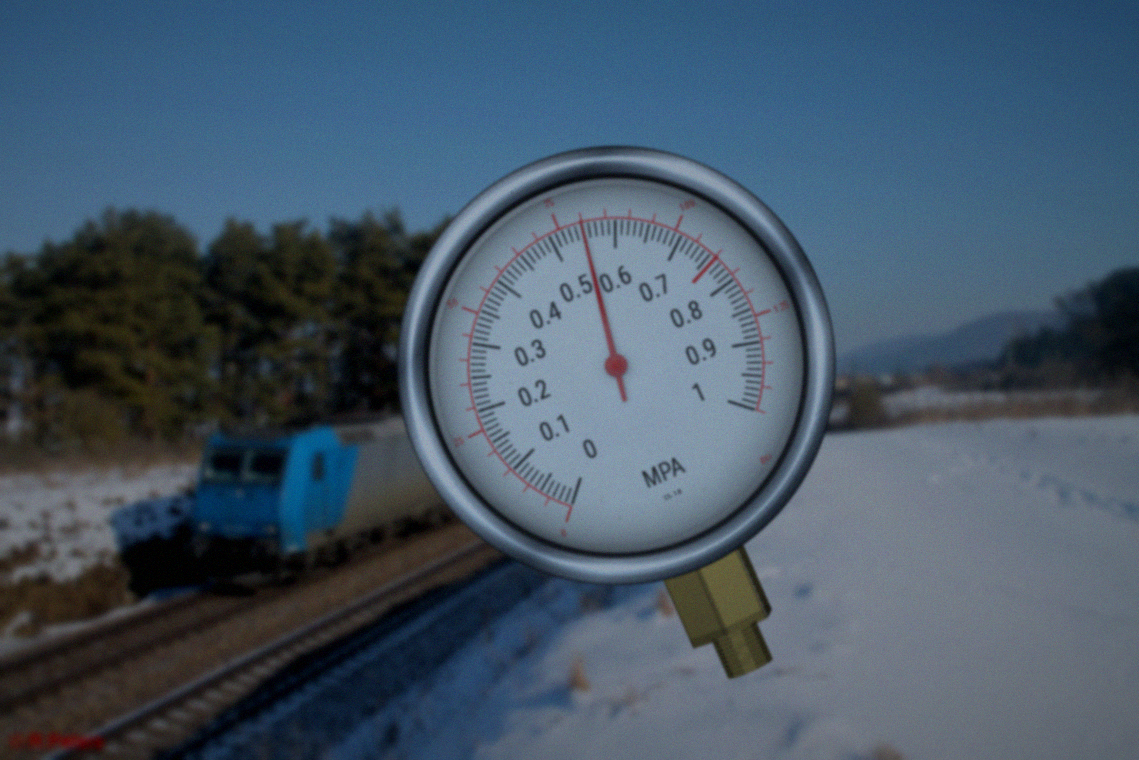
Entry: MPa 0.55
